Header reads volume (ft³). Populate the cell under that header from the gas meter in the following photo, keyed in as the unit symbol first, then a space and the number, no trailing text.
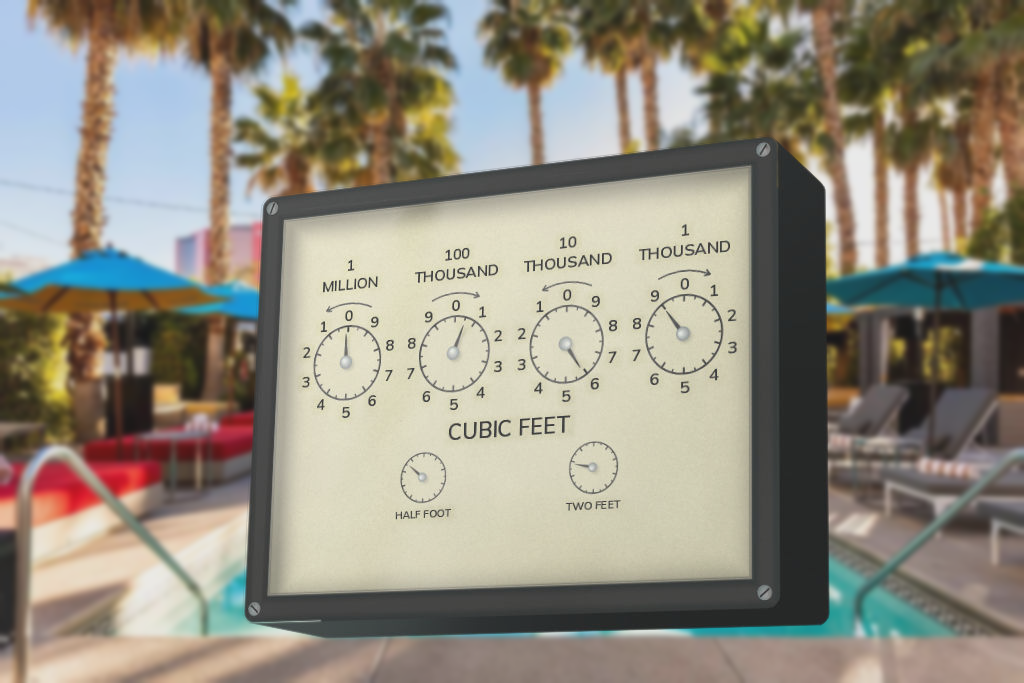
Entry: ft³ 5900
